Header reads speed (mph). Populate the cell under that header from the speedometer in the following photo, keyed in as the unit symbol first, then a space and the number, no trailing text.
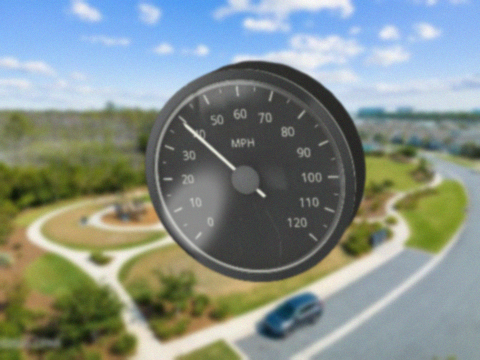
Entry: mph 40
